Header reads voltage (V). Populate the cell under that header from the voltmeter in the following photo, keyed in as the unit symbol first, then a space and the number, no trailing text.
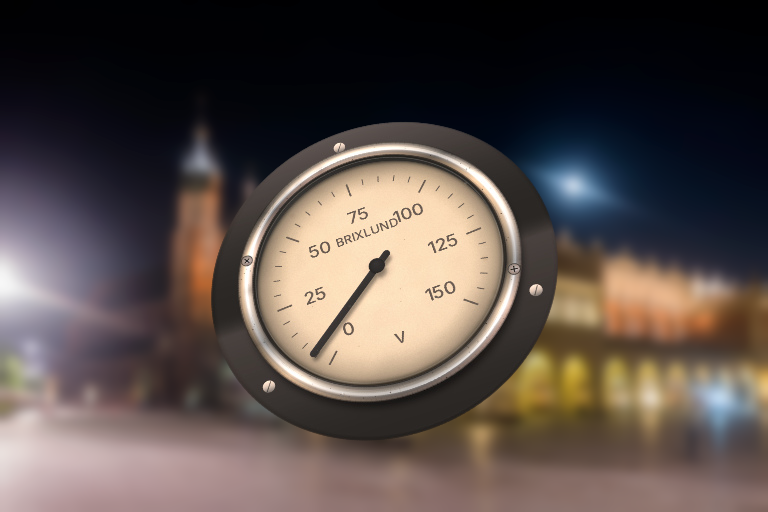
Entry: V 5
